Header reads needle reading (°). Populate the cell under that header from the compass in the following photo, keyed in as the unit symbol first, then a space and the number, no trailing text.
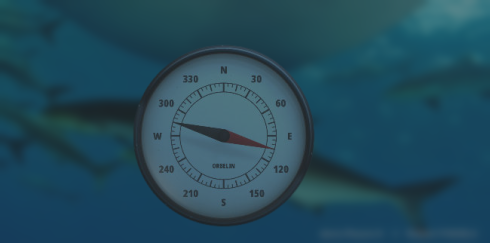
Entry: ° 105
